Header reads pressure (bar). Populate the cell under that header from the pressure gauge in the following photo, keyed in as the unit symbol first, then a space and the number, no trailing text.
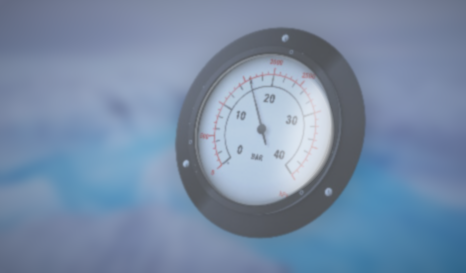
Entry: bar 16
